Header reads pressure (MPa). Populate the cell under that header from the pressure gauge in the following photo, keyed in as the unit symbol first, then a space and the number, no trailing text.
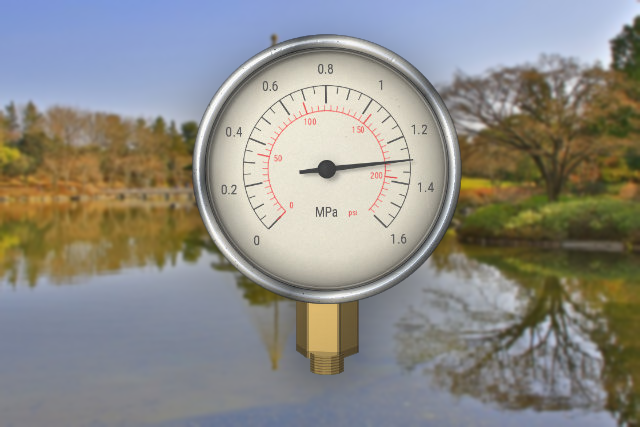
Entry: MPa 1.3
